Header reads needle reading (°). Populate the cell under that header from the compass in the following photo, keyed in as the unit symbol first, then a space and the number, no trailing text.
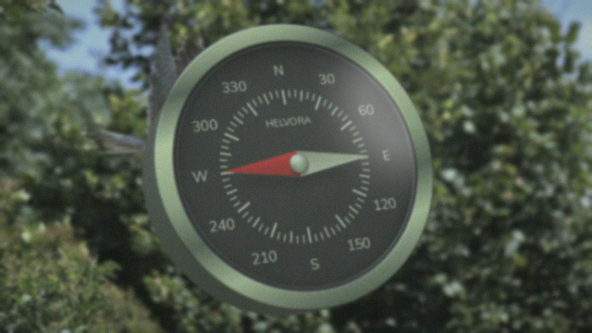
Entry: ° 270
